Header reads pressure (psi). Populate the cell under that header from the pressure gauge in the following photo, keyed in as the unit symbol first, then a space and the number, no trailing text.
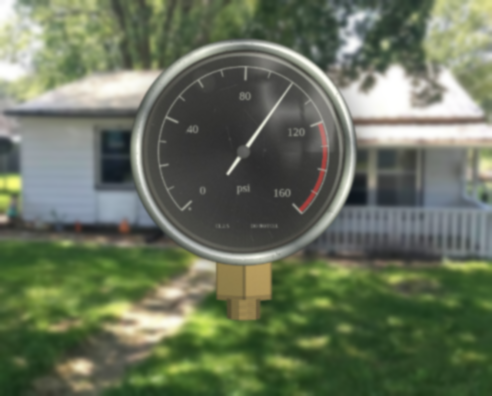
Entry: psi 100
